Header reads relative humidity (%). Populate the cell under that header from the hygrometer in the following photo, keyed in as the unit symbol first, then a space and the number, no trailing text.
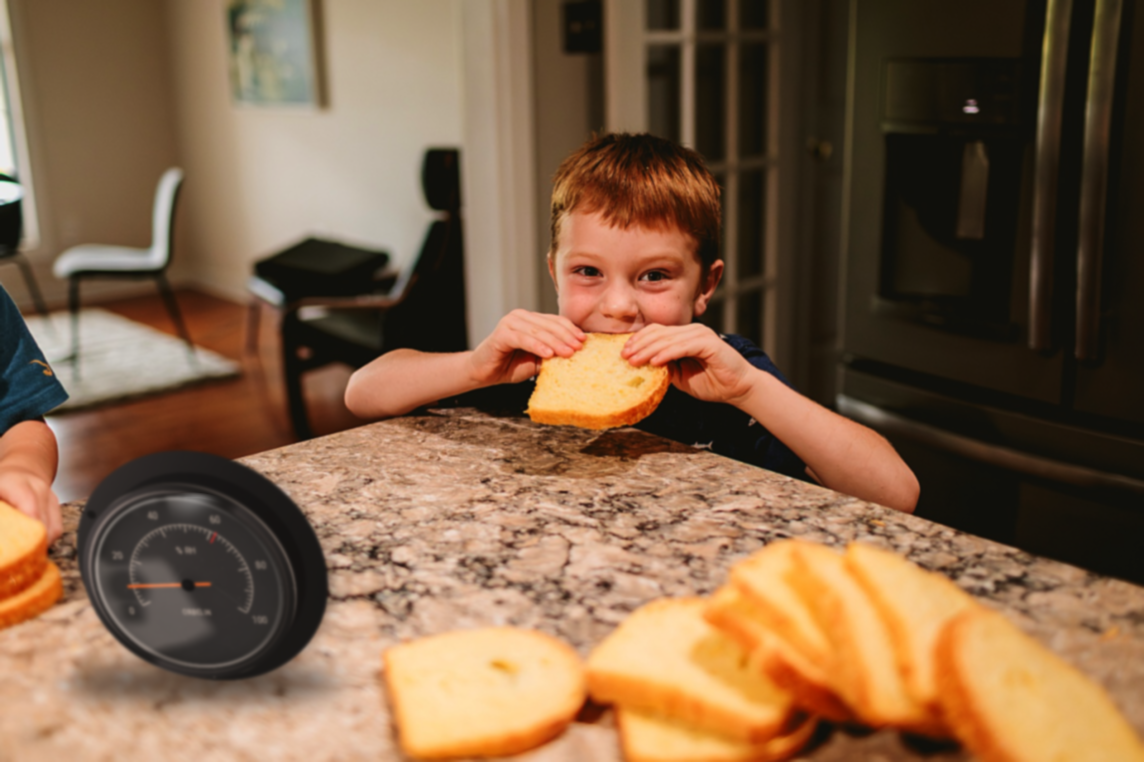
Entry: % 10
